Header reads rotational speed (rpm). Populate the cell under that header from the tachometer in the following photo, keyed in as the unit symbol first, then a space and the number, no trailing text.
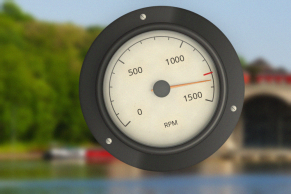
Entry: rpm 1350
